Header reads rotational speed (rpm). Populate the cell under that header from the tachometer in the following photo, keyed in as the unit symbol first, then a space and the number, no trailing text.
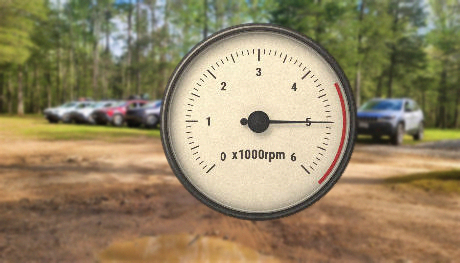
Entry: rpm 5000
